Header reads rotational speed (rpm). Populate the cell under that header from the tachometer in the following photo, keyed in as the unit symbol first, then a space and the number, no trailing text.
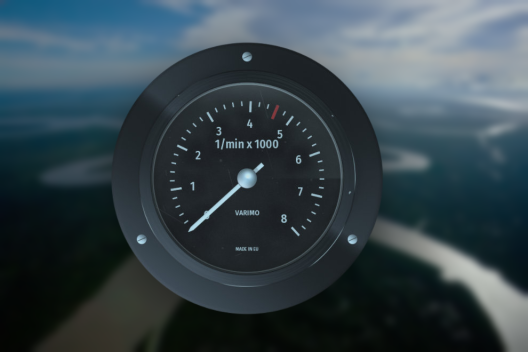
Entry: rpm 0
